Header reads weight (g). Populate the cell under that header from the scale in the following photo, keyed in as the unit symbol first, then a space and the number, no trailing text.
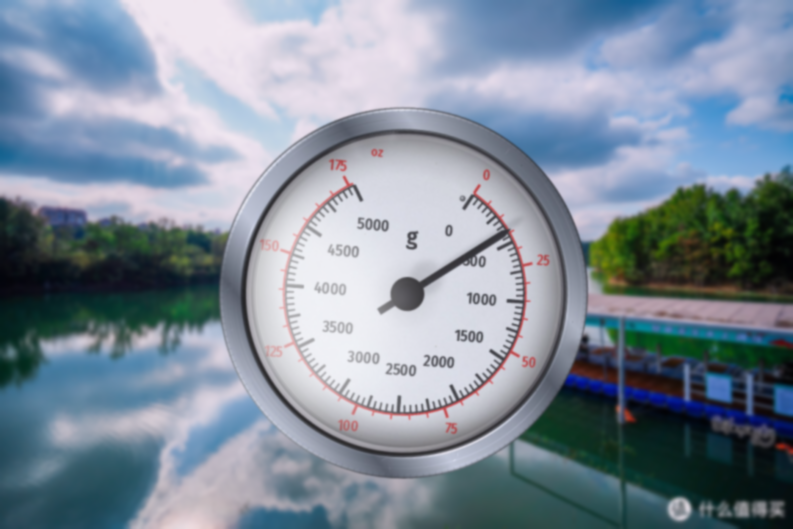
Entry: g 400
